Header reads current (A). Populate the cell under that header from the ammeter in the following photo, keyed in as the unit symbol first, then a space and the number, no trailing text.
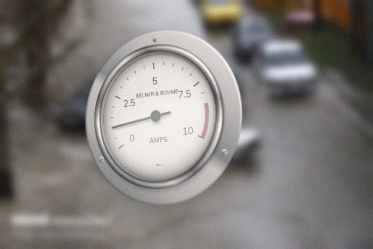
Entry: A 1
